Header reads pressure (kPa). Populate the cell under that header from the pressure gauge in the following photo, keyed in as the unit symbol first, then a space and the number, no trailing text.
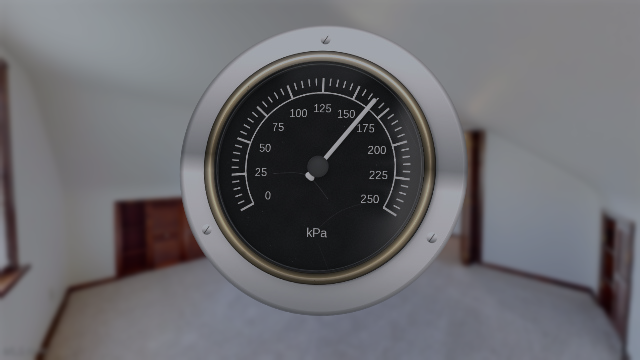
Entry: kPa 165
